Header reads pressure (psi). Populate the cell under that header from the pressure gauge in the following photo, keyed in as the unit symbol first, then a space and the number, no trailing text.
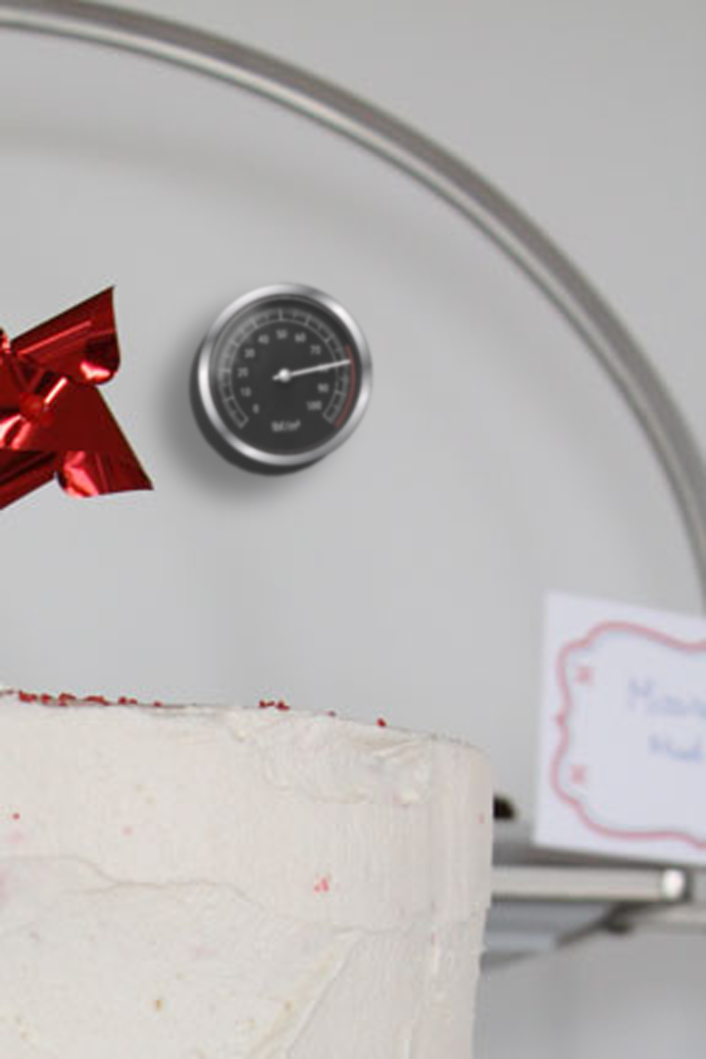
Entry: psi 80
